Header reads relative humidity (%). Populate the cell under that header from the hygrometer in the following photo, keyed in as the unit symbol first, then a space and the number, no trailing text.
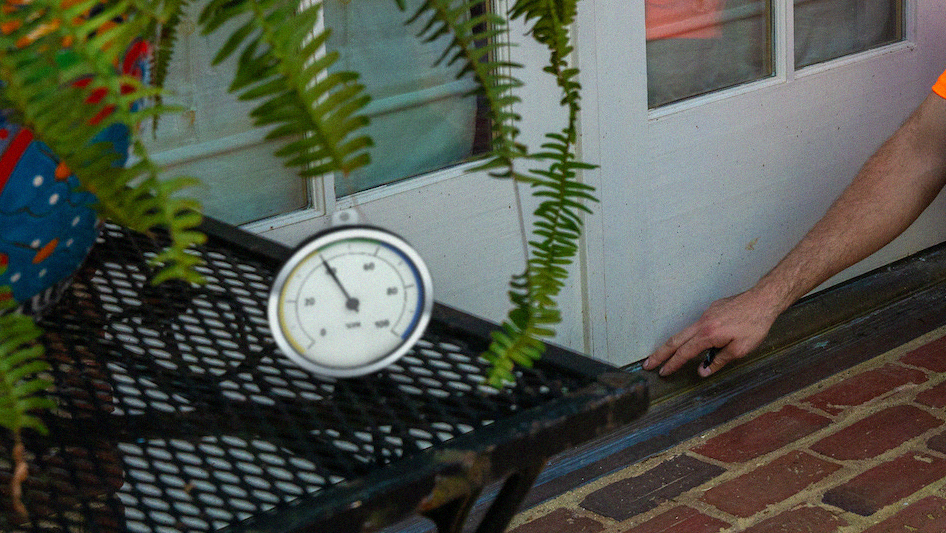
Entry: % 40
